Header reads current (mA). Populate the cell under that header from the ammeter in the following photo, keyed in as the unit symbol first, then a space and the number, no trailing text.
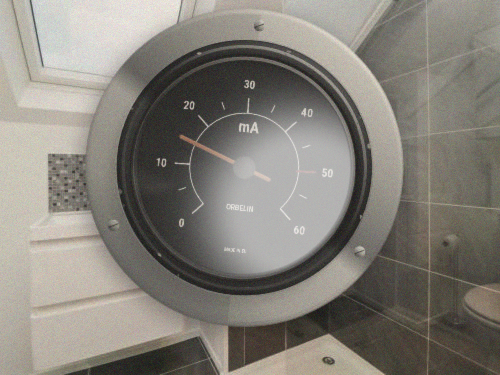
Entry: mA 15
